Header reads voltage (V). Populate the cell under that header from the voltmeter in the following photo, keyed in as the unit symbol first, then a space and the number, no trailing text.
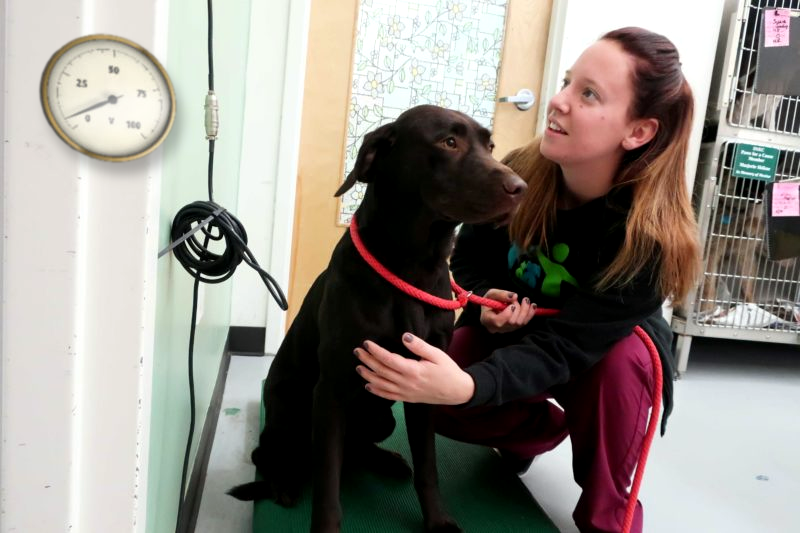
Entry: V 5
